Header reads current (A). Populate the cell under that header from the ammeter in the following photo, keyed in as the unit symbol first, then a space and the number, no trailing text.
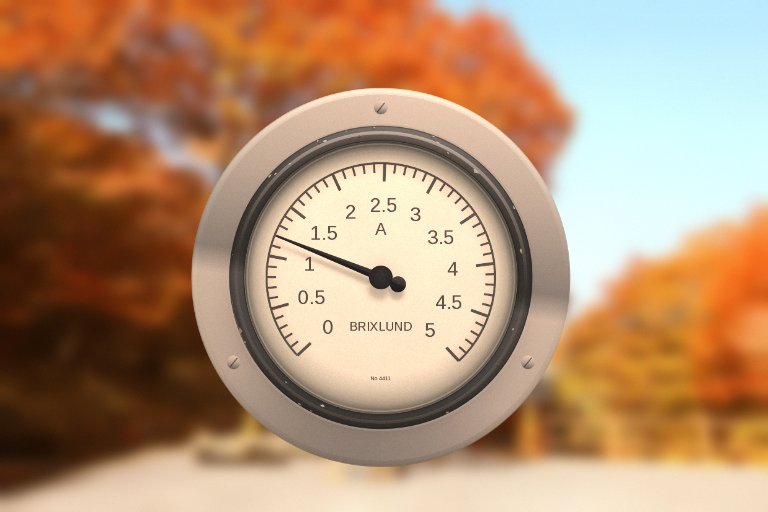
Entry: A 1.2
